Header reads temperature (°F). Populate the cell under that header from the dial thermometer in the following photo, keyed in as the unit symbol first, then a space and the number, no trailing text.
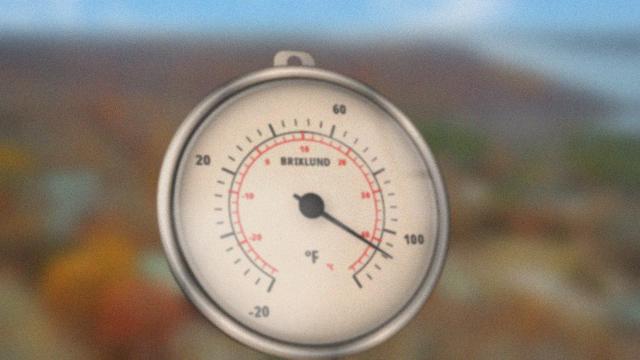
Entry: °F 108
